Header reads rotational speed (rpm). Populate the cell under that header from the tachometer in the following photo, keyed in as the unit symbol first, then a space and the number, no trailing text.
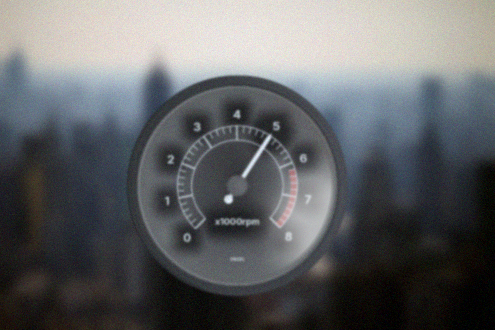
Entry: rpm 5000
